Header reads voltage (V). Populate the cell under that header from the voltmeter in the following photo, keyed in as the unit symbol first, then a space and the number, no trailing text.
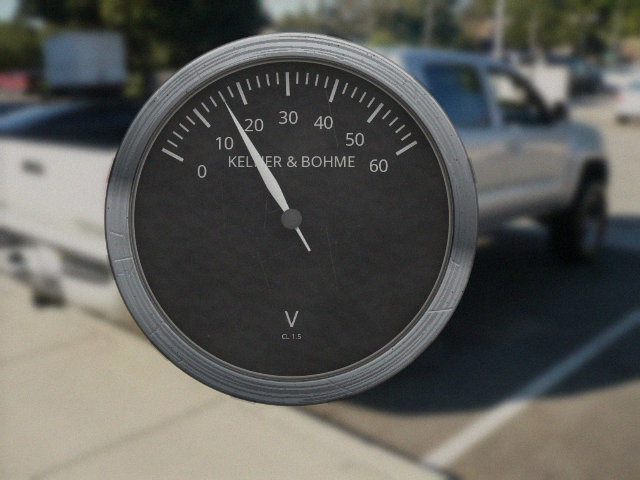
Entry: V 16
